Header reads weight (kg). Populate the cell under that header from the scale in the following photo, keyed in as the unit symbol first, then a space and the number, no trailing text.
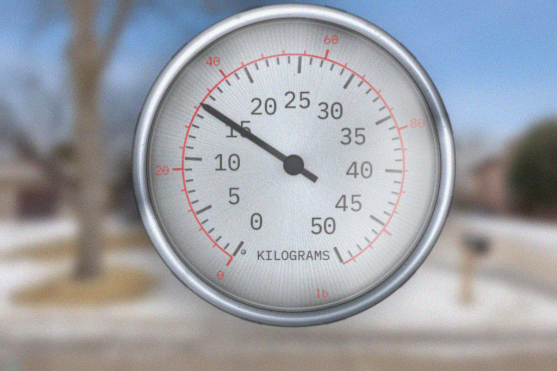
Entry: kg 15
